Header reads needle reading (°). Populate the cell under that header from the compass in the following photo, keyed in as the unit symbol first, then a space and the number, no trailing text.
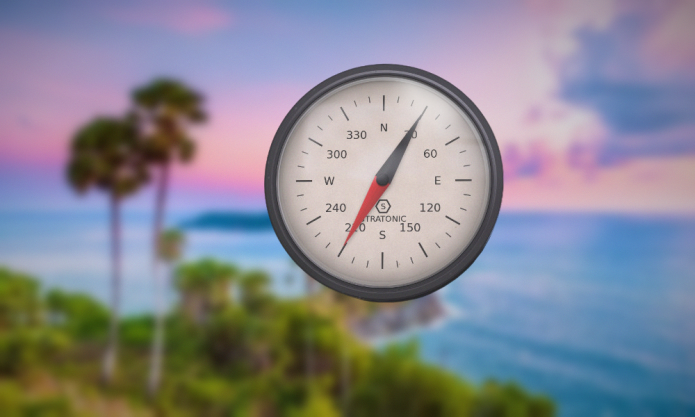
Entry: ° 210
